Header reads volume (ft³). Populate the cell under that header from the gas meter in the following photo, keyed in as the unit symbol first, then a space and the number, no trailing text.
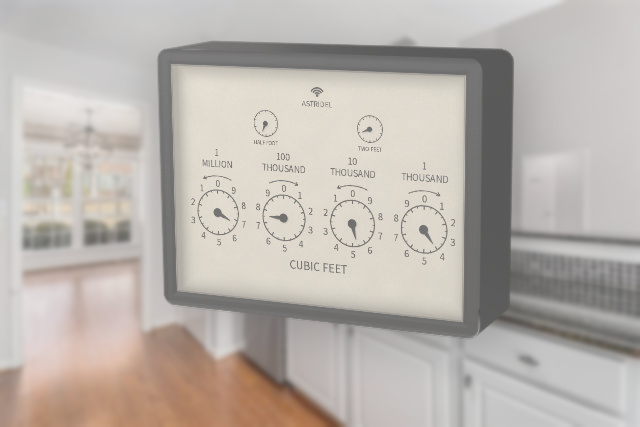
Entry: ft³ 675400
